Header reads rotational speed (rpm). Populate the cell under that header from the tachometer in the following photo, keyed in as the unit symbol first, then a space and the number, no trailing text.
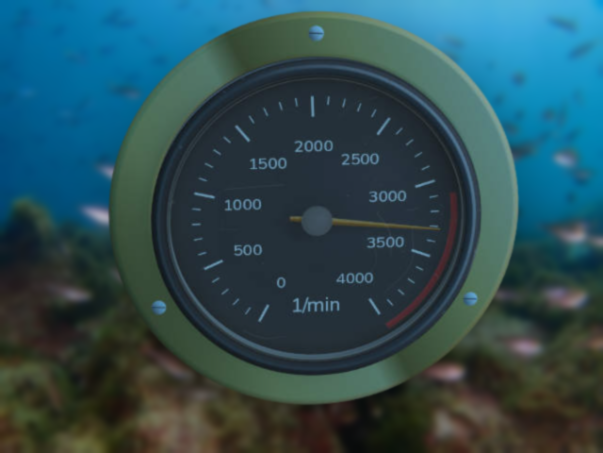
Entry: rpm 3300
